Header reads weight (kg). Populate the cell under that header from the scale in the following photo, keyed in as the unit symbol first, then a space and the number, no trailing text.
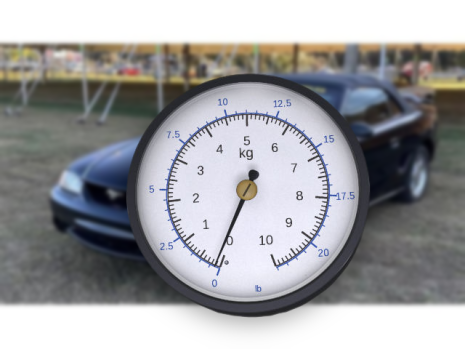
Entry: kg 0.1
